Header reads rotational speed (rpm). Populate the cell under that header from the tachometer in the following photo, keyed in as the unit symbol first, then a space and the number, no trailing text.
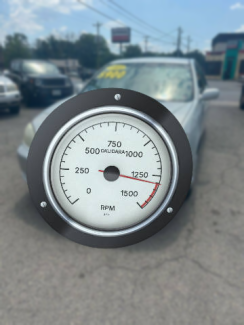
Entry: rpm 1300
